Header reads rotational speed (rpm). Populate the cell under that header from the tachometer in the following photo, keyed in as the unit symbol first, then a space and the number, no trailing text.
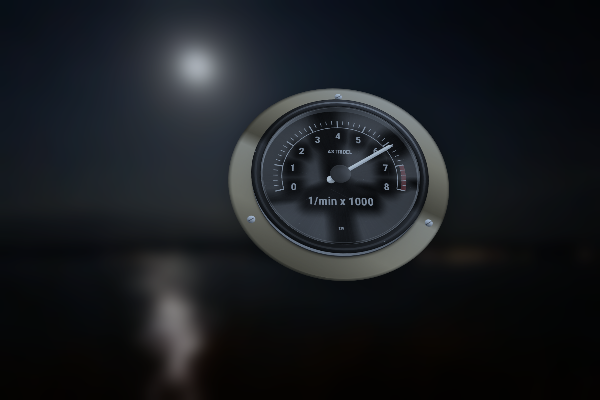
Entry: rpm 6200
